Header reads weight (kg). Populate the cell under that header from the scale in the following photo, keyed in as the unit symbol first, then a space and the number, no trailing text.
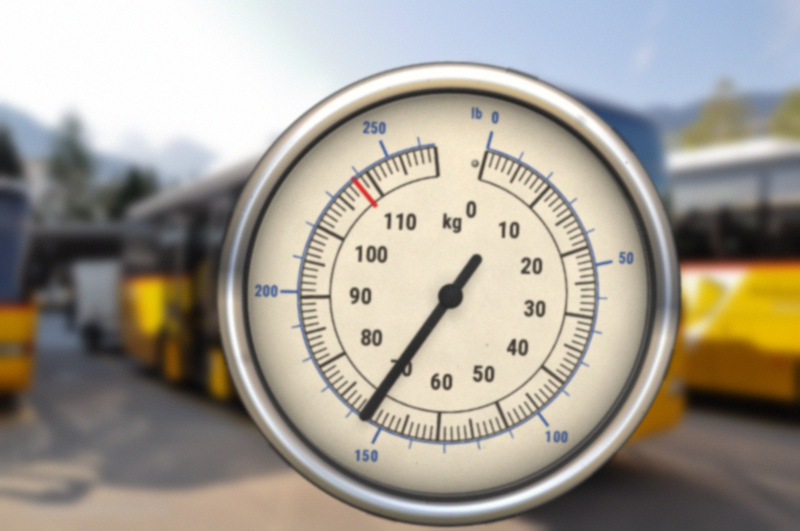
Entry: kg 71
